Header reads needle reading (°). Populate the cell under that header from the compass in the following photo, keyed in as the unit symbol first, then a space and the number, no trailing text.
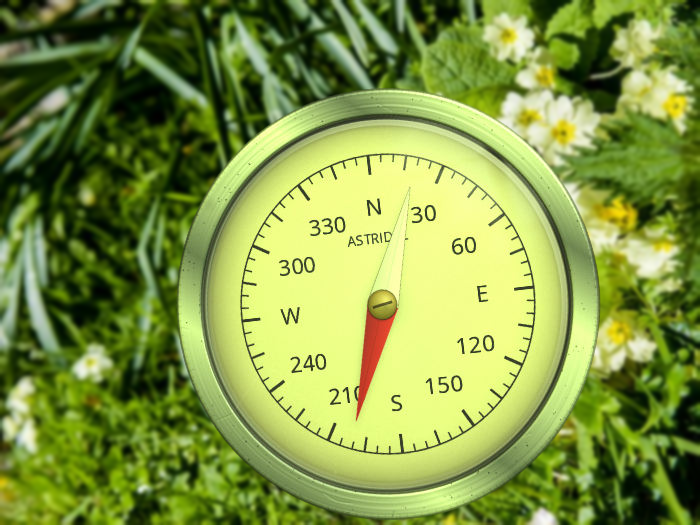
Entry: ° 200
